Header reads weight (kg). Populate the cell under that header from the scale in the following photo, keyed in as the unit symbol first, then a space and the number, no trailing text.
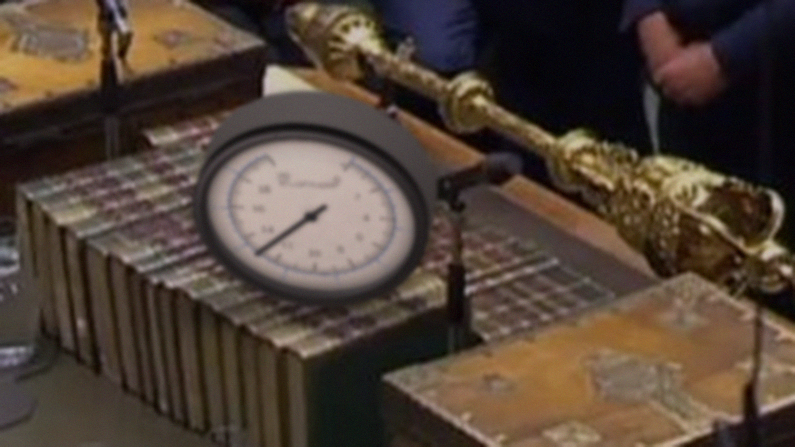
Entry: kg 13
